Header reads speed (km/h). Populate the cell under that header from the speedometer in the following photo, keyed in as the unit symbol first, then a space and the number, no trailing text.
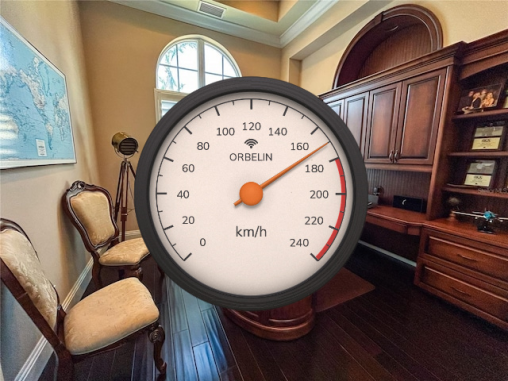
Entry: km/h 170
